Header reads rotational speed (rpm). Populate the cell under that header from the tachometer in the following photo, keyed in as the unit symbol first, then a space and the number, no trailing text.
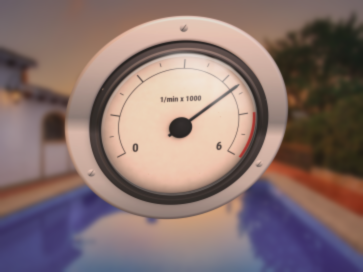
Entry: rpm 4250
